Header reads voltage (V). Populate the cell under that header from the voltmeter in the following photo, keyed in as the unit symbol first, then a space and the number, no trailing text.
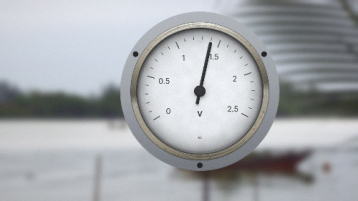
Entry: V 1.4
